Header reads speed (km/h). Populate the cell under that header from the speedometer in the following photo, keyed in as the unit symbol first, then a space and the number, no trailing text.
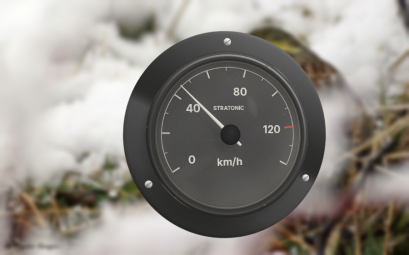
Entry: km/h 45
